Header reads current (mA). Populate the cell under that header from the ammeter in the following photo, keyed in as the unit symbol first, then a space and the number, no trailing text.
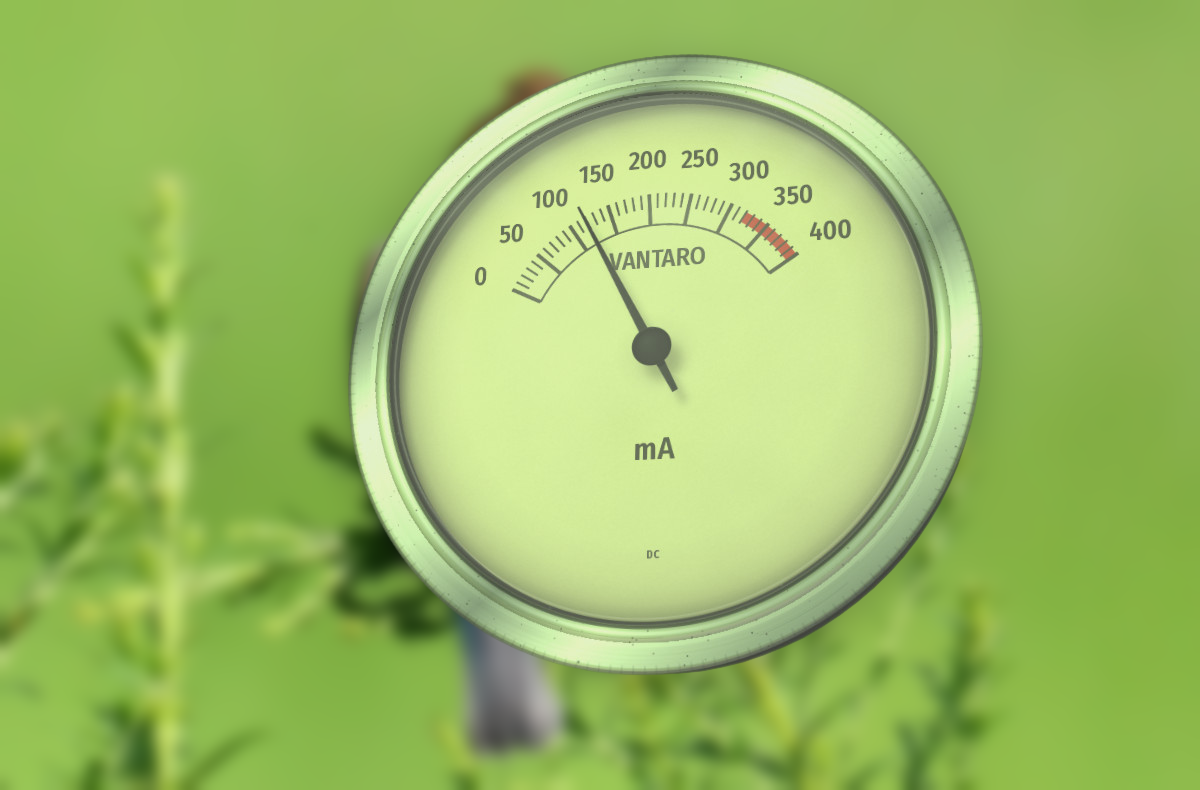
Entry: mA 120
